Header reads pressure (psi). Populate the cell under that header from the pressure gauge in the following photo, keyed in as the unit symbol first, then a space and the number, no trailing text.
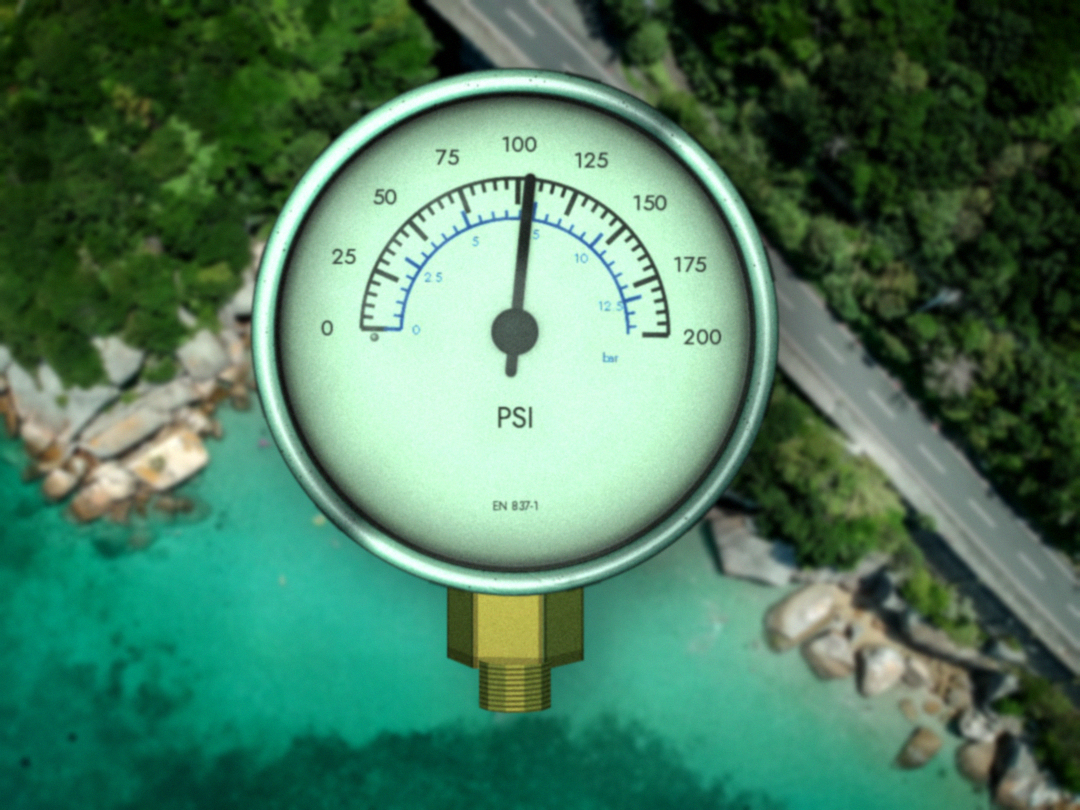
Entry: psi 105
